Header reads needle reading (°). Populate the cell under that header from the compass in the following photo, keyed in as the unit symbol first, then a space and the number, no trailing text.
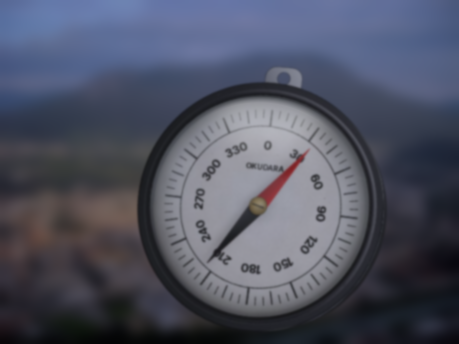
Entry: ° 35
